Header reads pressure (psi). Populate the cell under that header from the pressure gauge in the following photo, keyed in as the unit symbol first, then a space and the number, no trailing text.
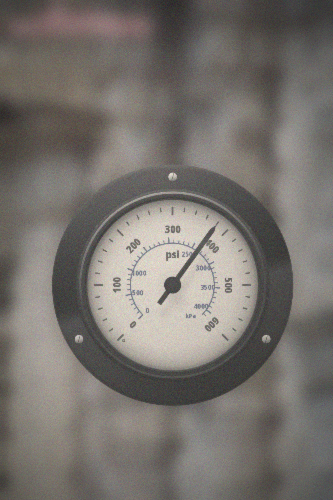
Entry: psi 380
